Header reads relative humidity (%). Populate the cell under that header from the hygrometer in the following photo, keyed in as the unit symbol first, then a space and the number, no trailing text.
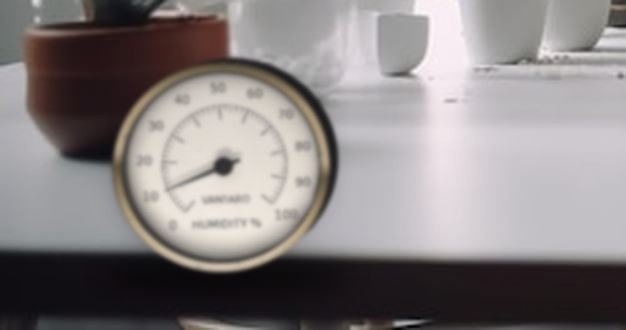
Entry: % 10
